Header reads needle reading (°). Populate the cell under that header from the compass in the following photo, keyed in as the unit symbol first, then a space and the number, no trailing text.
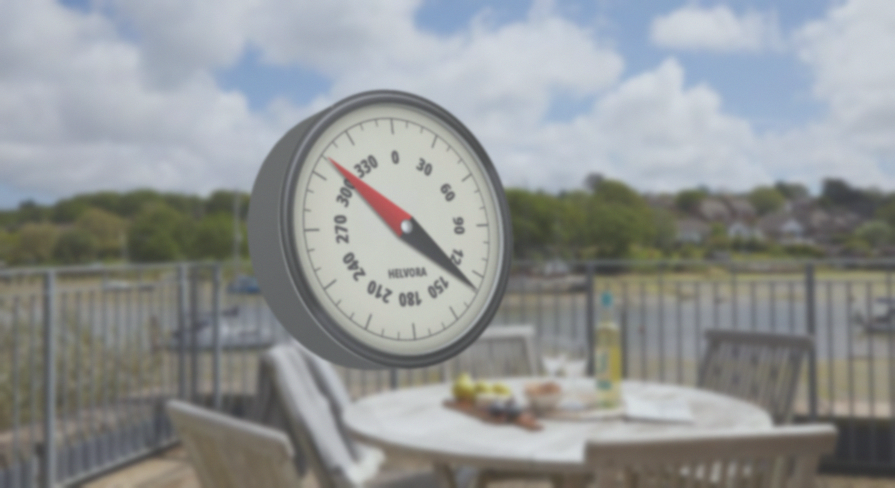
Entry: ° 310
